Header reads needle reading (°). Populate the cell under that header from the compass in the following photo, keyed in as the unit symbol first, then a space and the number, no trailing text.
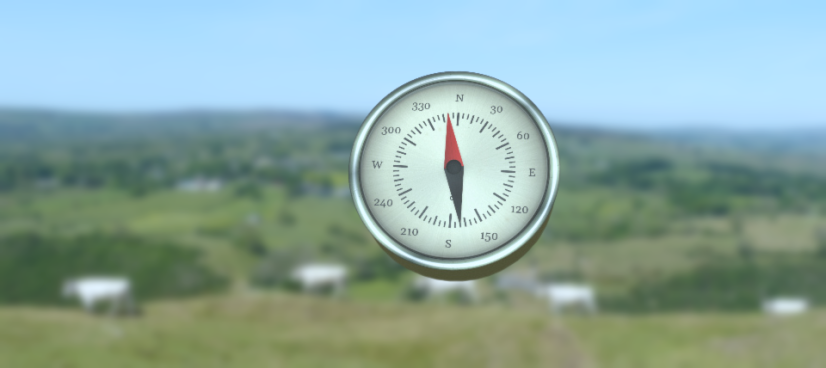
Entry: ° 350
